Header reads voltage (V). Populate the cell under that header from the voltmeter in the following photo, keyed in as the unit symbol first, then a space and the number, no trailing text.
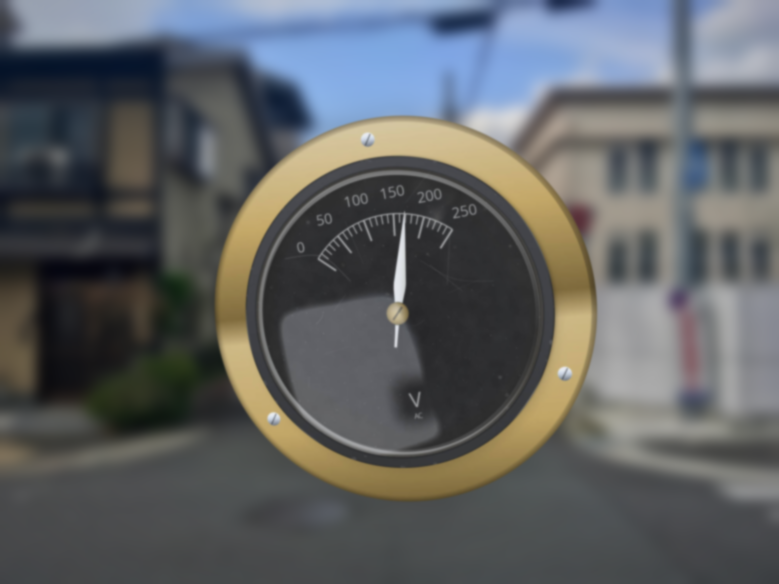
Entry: V 170
